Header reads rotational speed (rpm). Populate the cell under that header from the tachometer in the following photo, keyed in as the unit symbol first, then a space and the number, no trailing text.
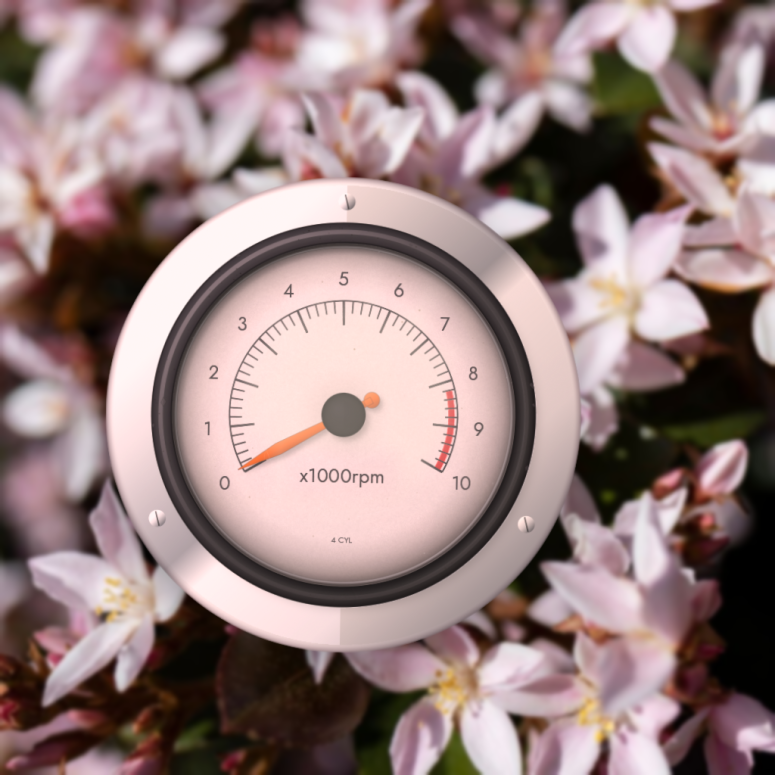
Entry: rpm 100
